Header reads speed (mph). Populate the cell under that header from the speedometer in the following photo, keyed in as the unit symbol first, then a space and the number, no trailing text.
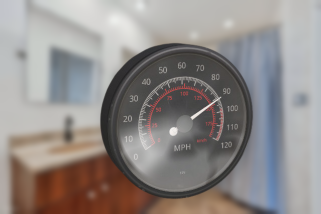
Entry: mph 90
